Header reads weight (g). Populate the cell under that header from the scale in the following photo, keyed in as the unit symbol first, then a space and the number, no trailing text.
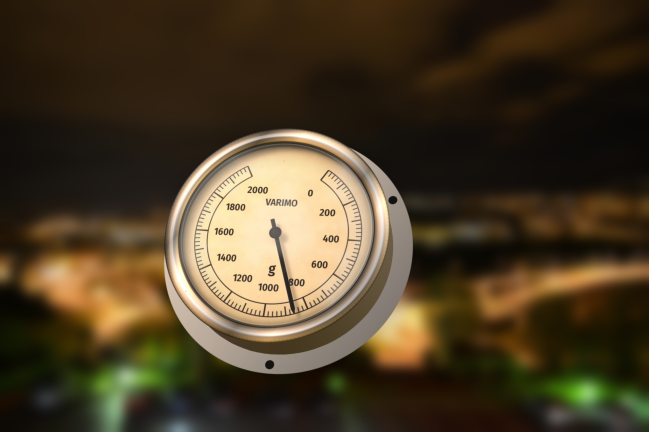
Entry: g 860
